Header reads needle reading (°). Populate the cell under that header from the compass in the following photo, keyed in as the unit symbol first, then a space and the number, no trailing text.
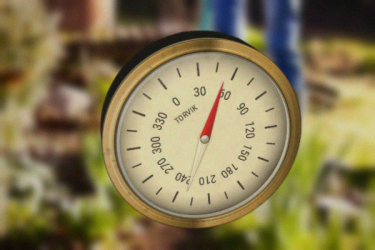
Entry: ° 52.5
